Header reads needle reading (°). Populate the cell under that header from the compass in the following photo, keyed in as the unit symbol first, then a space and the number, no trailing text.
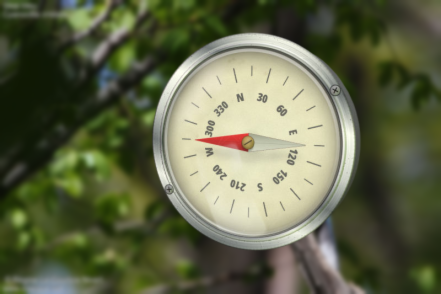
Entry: ° 285
